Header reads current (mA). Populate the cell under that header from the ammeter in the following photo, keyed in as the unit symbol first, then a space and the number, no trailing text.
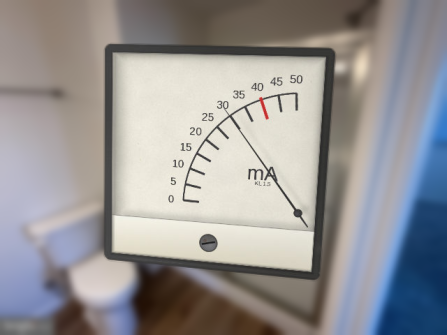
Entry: mA 30
